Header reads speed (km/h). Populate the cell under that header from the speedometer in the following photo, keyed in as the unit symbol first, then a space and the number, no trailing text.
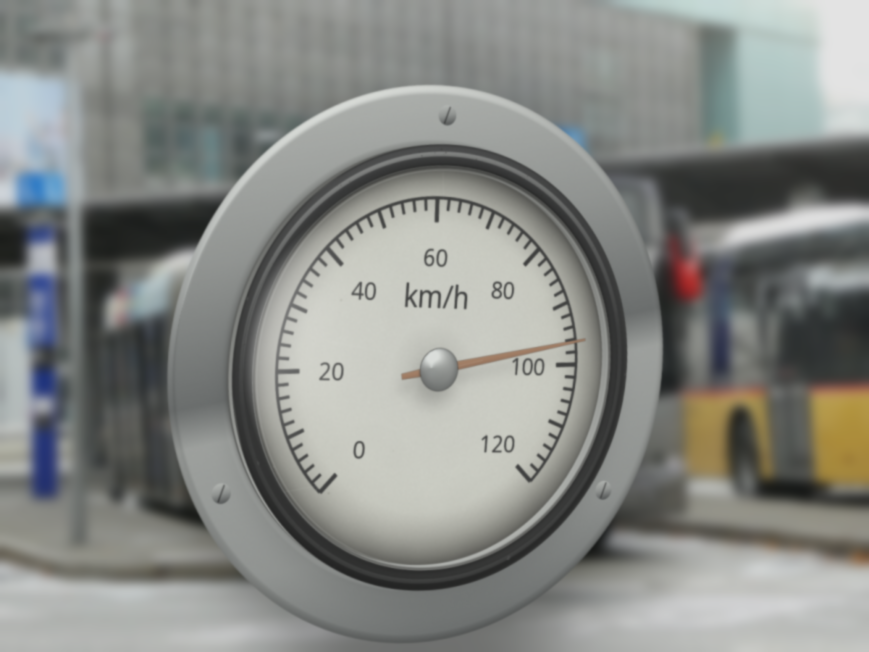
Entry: km/h 96
